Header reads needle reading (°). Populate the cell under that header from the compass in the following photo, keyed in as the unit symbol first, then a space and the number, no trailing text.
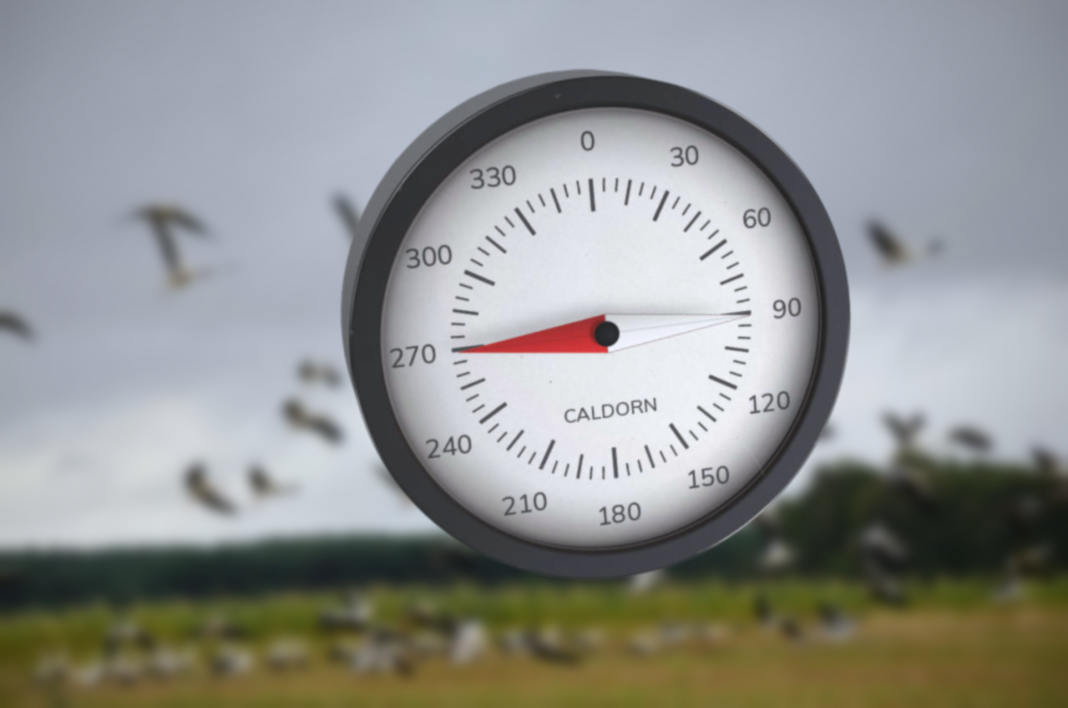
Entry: ° 270
